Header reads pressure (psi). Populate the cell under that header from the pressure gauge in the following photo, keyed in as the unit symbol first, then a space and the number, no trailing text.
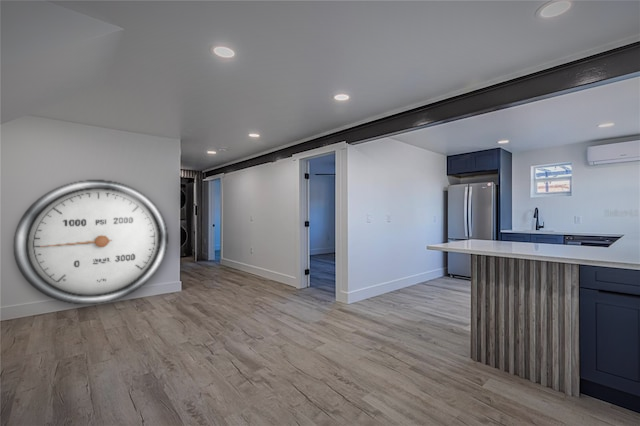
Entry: psi 500
